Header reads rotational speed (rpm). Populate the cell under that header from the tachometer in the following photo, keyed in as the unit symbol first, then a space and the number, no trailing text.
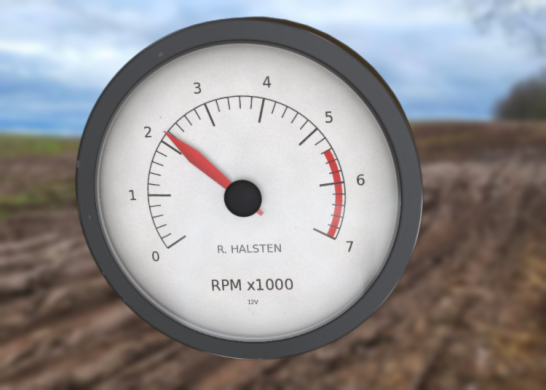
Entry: rpm 2200
